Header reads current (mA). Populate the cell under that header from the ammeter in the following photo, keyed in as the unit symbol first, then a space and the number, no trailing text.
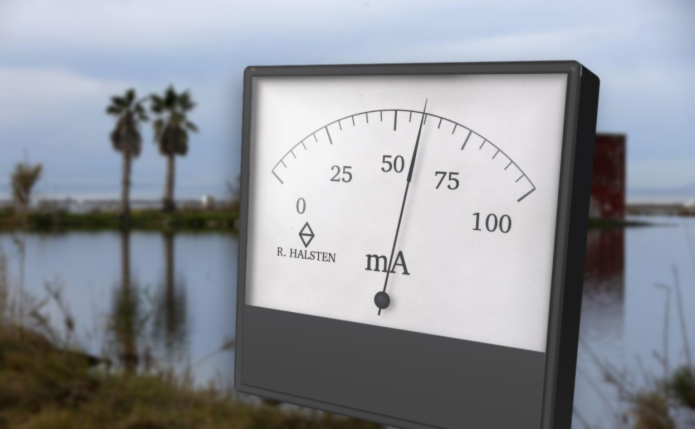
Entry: mA 60
